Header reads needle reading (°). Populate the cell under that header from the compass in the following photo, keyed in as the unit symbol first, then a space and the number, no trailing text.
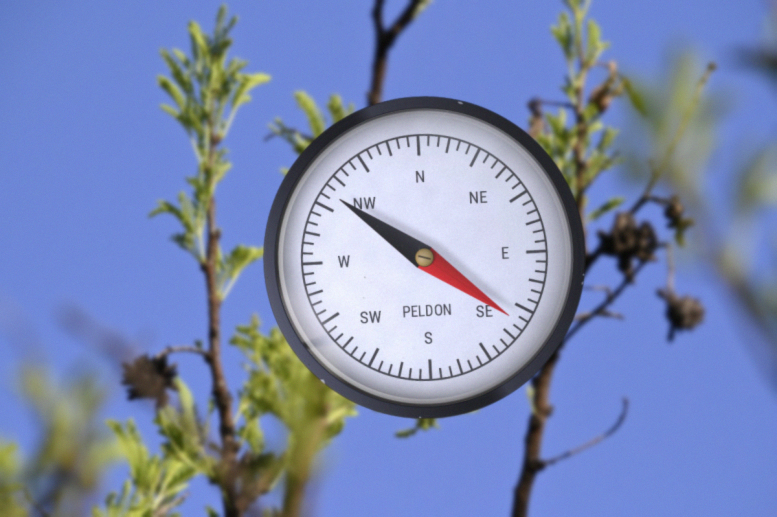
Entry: ° 127.5
